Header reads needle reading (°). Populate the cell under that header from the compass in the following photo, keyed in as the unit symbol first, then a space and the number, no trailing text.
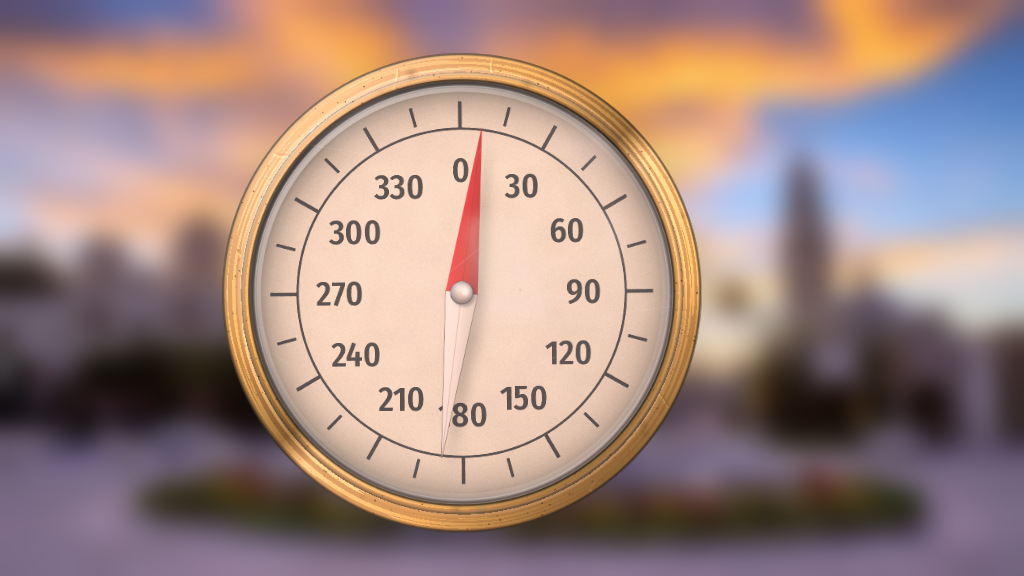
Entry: ° 7.5
